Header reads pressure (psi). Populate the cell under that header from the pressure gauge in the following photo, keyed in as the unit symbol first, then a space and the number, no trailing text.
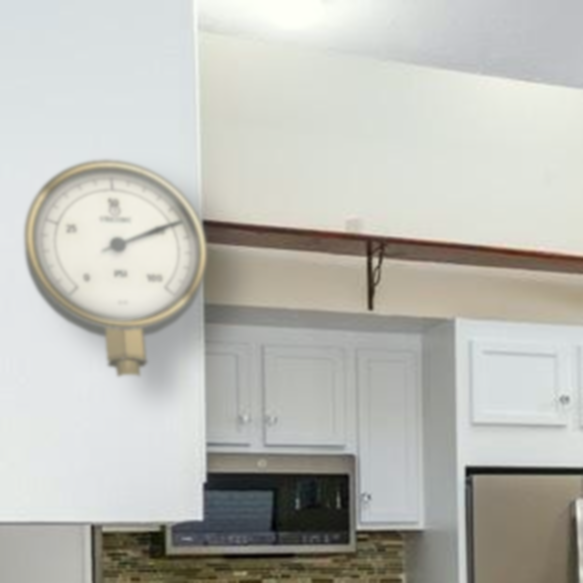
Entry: psi 75
